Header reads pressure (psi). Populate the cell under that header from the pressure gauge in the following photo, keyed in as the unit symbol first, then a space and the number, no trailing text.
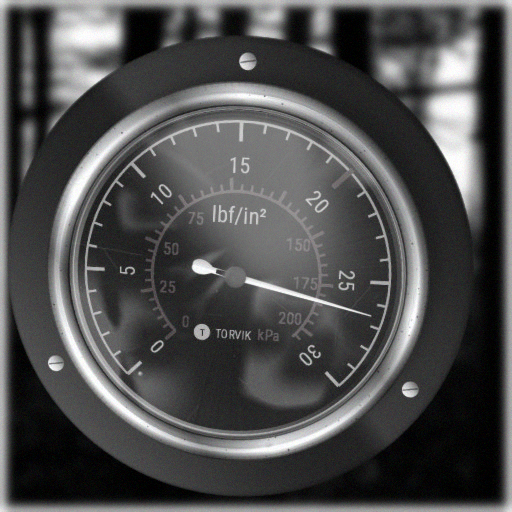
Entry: psi 26.5
